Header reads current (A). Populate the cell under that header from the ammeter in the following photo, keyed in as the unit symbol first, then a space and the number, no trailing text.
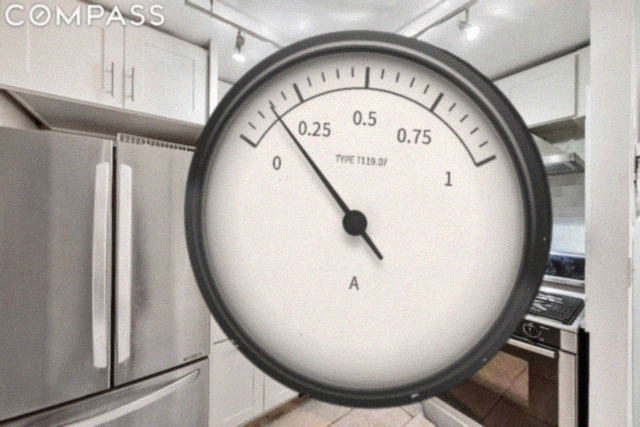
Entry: A 0.15
